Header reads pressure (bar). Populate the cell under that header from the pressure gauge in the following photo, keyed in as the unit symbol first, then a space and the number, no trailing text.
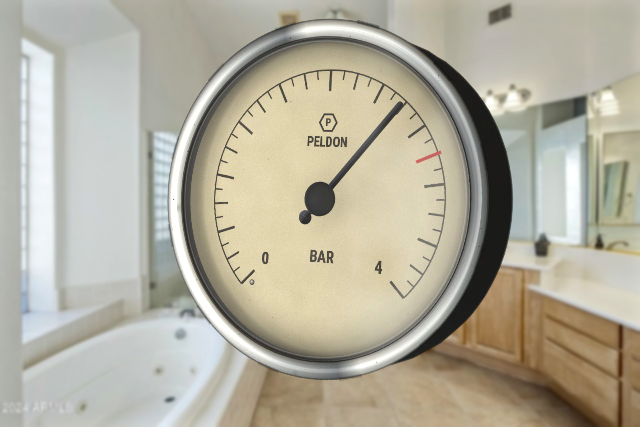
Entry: bar 2.6
